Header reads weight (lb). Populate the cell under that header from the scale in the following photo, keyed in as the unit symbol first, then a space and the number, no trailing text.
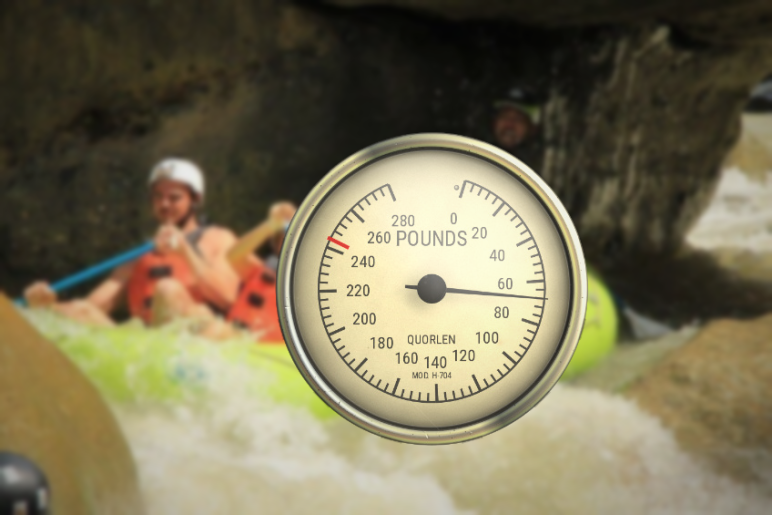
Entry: lb 68
